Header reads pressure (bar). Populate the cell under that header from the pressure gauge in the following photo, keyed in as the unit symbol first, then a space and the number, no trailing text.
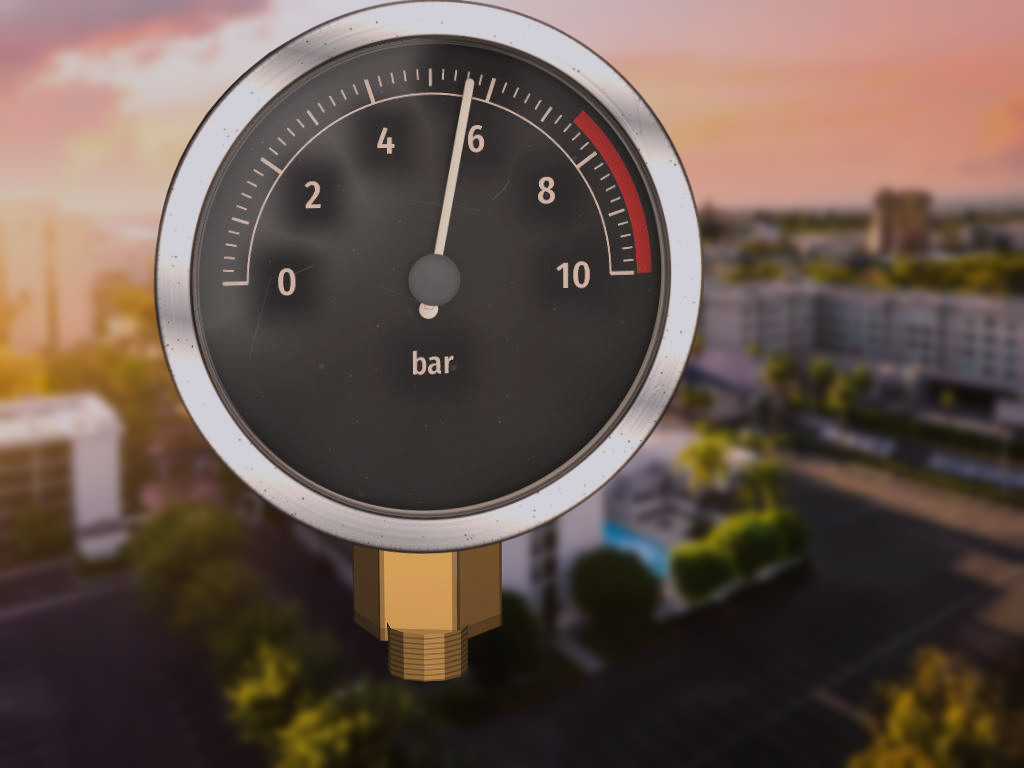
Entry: bar 5.6
